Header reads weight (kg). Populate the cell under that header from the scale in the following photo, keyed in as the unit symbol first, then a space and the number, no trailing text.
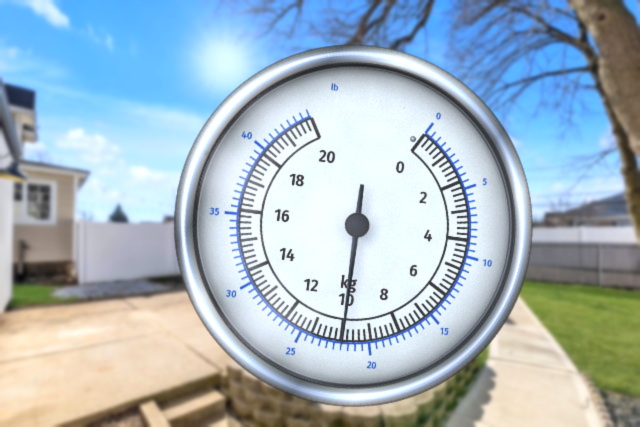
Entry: kg 10
